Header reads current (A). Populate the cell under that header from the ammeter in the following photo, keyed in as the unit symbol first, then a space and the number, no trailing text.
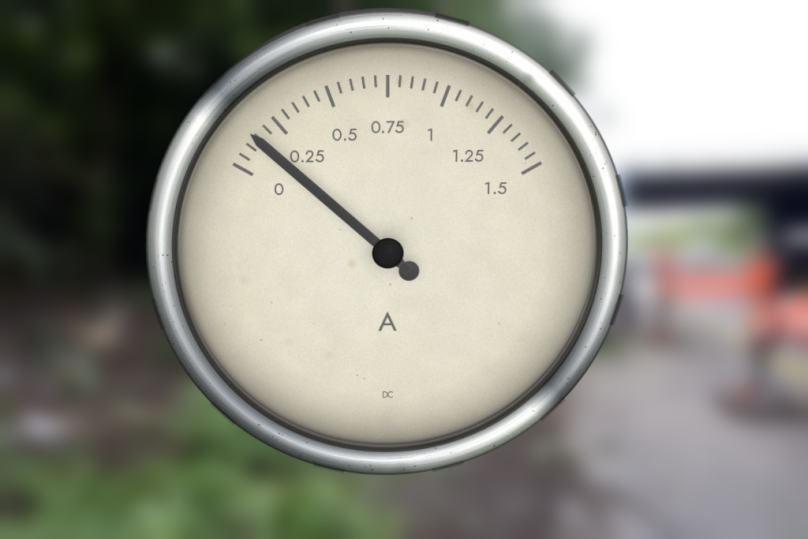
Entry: A 0.15
